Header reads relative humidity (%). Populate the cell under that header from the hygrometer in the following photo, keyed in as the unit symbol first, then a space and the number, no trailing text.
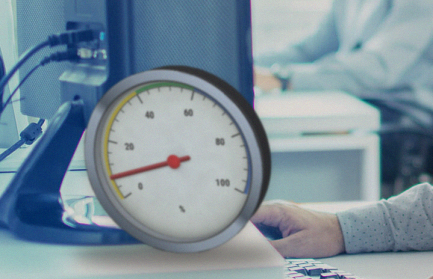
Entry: % 8
